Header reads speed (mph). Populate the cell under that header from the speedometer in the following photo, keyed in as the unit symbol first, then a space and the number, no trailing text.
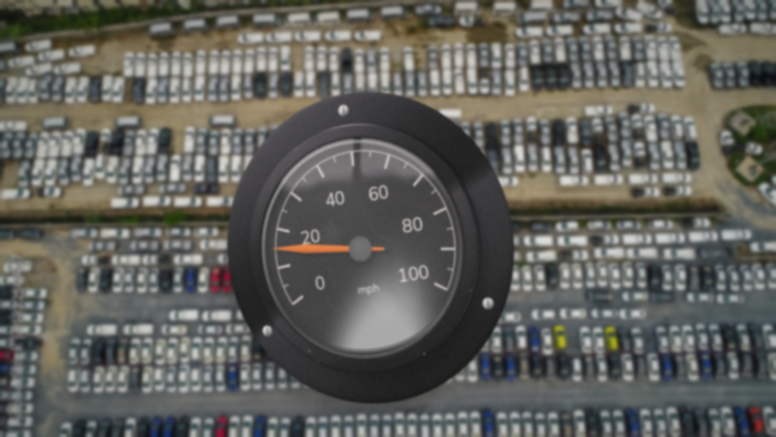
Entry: mph 15
